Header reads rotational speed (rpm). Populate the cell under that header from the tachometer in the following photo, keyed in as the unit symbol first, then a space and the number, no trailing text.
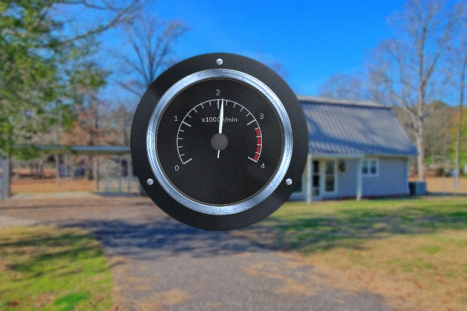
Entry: rpm 2100
